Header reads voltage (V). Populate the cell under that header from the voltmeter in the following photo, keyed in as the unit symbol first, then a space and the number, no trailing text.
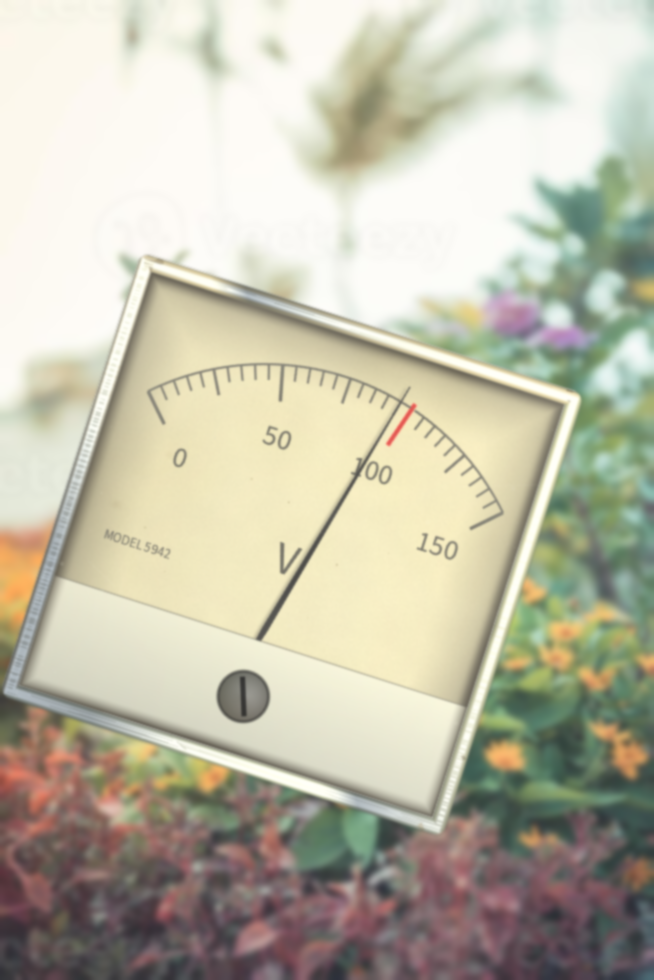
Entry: V 95
